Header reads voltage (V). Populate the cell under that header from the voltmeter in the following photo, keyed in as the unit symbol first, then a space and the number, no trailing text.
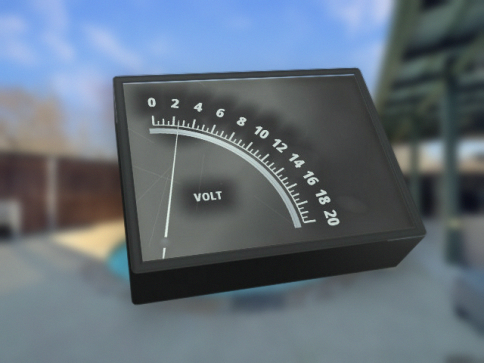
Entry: V 2.5
